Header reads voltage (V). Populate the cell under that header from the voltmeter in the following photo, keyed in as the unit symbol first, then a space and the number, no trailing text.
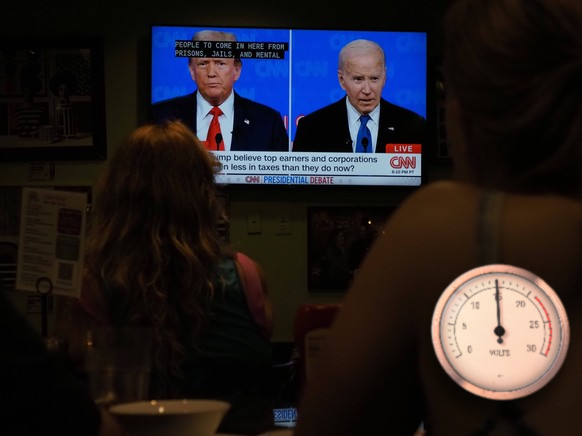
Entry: V 15
